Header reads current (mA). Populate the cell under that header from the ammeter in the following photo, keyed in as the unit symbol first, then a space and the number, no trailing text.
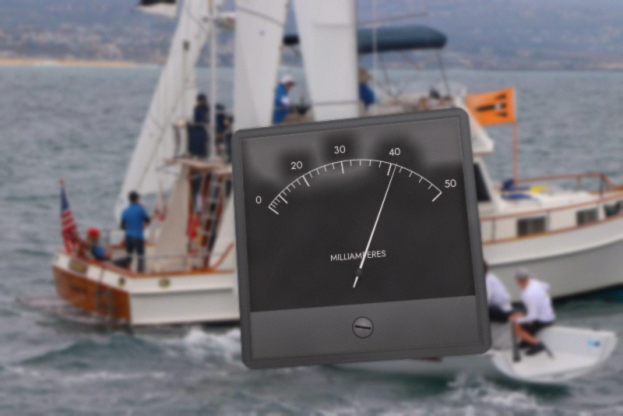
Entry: mA 41
